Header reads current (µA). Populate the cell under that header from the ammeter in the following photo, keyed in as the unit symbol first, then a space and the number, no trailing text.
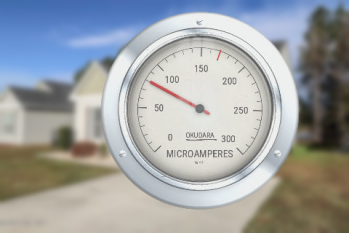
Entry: µA 80
